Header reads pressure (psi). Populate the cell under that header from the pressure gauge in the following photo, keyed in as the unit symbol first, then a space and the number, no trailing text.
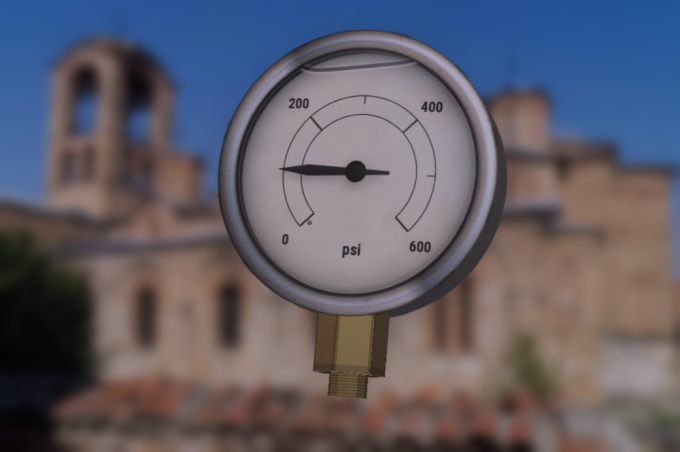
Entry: psi 100
